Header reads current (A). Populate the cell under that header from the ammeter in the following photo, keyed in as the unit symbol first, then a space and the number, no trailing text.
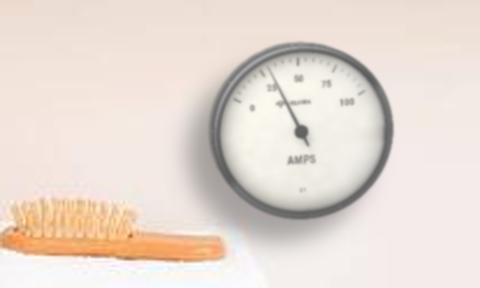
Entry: A 30
